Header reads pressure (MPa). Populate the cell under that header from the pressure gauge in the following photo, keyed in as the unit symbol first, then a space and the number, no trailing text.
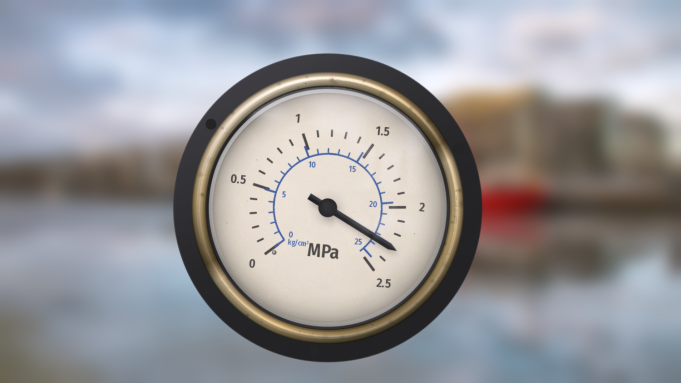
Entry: MPa 2.3
